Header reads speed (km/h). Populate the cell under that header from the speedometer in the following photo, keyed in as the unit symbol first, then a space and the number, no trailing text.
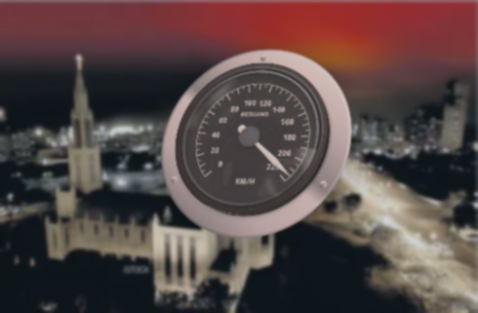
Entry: km/h 215
